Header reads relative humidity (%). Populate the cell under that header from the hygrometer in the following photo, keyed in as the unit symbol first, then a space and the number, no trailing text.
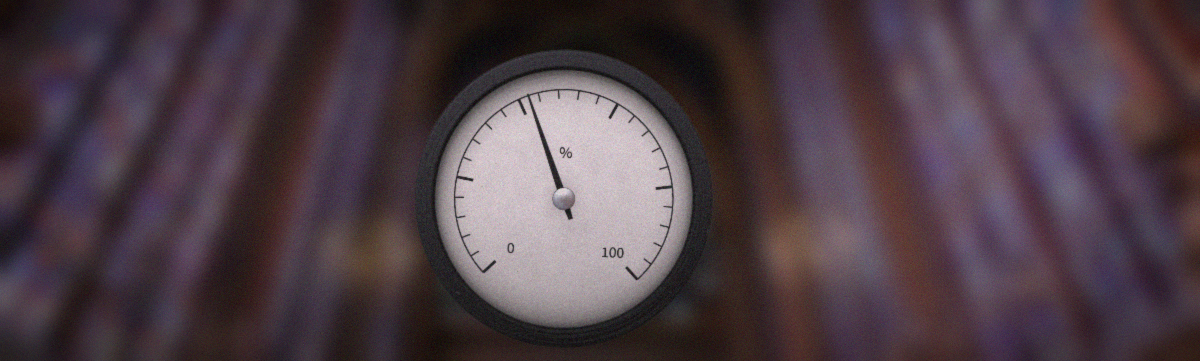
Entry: % 42
